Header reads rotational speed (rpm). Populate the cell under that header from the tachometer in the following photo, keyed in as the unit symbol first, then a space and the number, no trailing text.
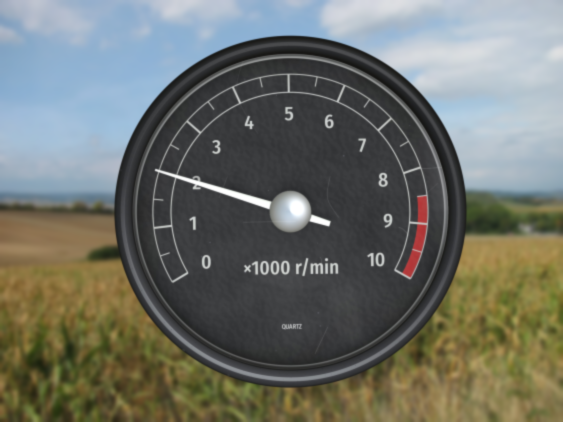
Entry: rpm 2000
